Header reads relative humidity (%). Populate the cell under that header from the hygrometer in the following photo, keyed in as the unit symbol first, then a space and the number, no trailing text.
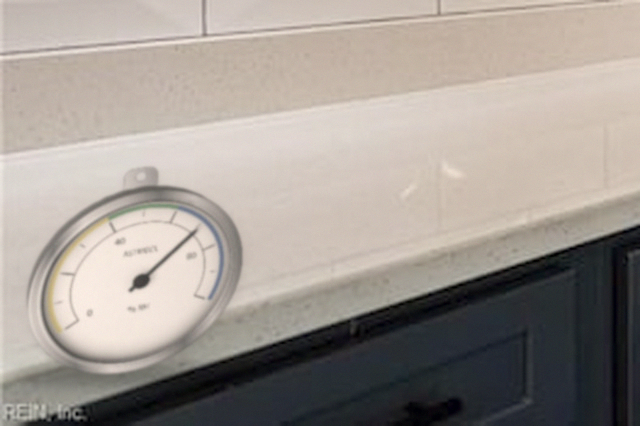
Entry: % 70
